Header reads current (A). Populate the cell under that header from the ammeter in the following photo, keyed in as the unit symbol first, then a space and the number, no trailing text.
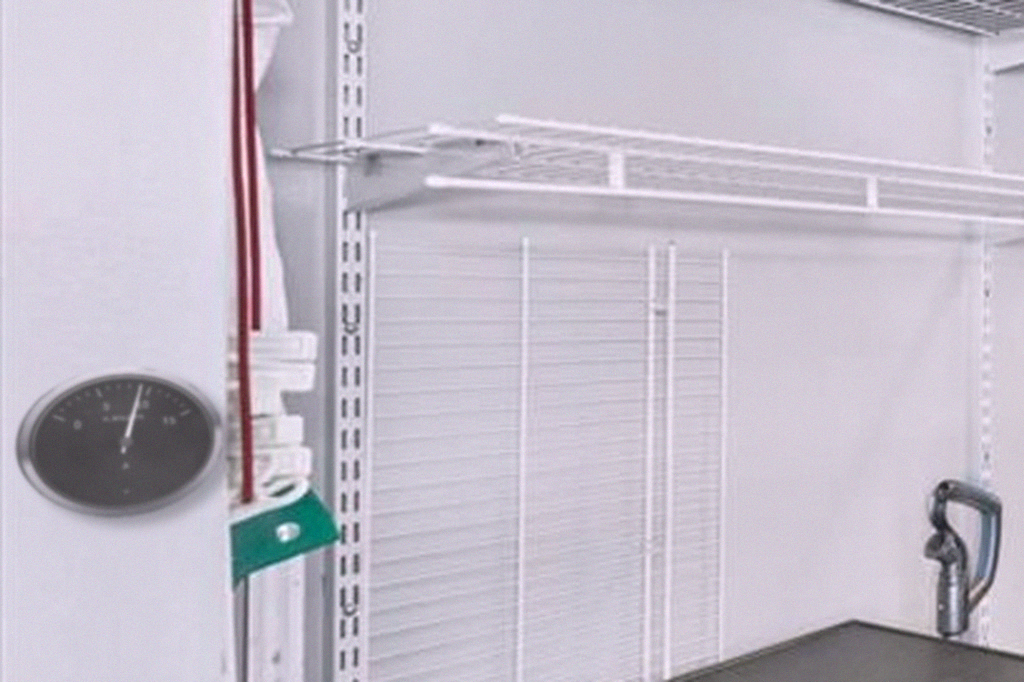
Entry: A 9
